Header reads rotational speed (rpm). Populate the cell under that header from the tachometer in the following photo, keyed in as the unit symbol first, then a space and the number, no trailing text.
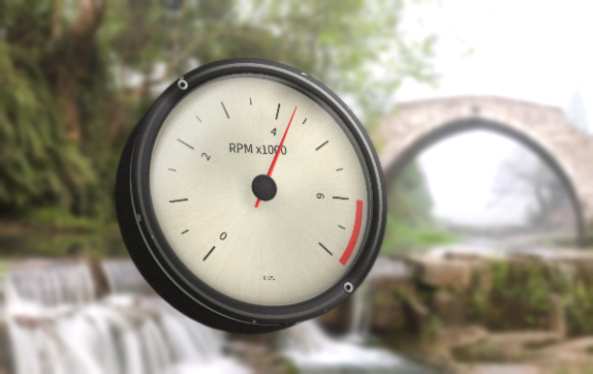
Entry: rpm 4250
